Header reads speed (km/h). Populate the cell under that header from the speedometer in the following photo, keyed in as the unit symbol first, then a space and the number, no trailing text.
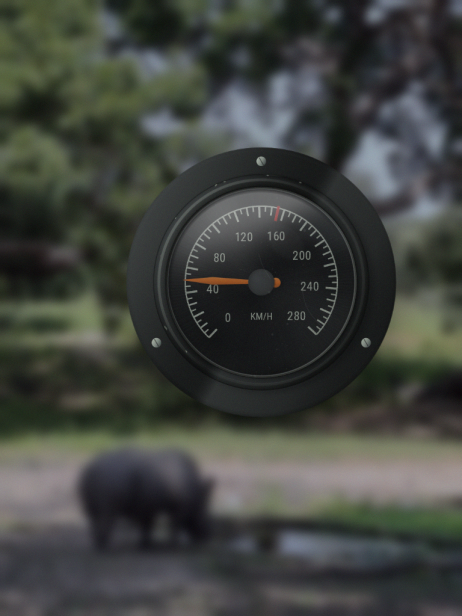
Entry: km/h 50
